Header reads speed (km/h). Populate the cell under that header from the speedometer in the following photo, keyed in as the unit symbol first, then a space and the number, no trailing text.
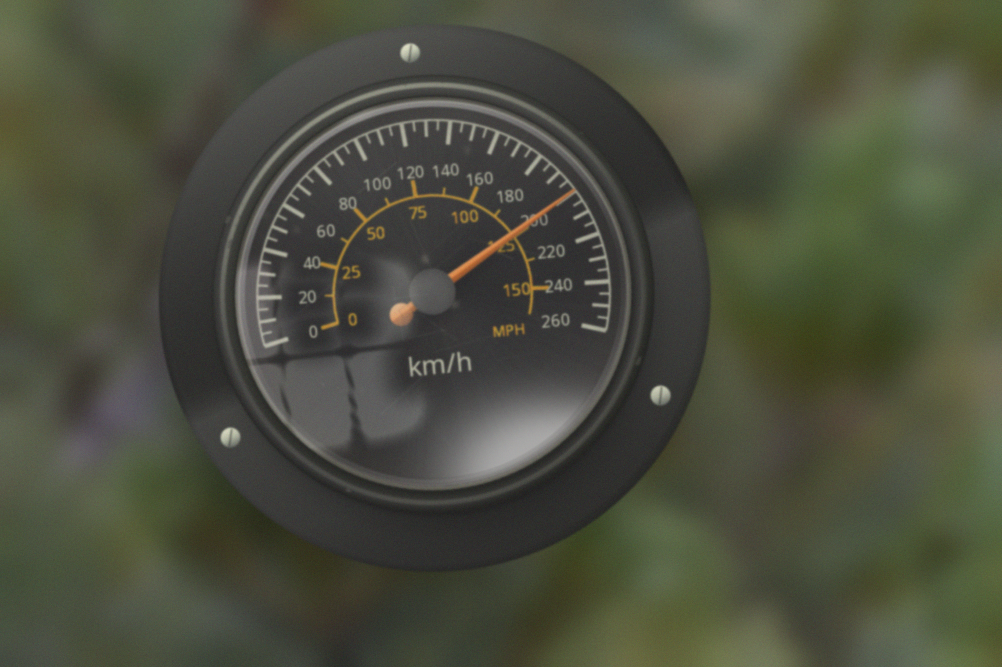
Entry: km/h 200
